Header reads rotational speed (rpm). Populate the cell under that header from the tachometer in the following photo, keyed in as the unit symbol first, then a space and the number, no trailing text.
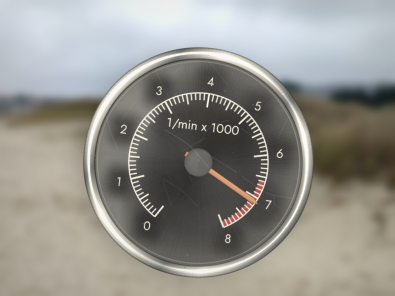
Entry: rpm 7100
